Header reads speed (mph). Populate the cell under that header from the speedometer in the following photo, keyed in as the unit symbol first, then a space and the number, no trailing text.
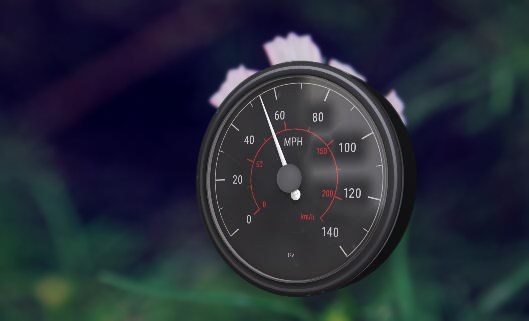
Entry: mph 55
